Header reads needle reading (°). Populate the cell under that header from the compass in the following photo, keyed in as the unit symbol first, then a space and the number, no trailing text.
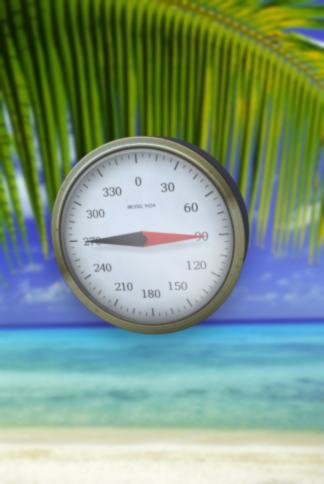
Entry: ° 90
